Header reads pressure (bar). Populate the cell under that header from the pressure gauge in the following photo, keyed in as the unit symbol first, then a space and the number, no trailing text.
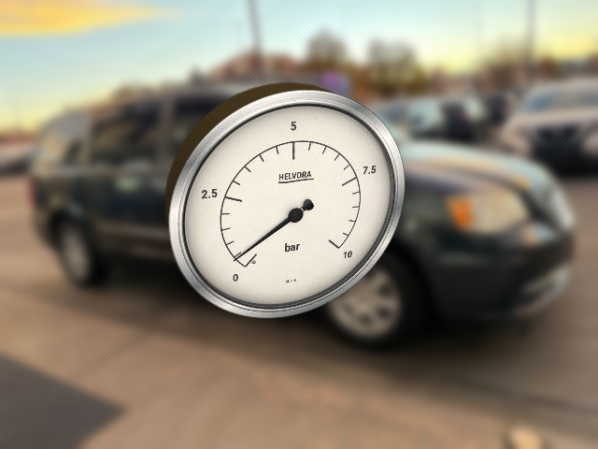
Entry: bar 0.5
